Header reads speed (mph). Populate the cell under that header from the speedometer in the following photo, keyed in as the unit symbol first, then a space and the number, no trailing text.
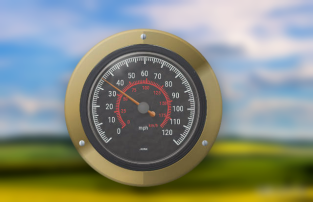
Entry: mph 35
